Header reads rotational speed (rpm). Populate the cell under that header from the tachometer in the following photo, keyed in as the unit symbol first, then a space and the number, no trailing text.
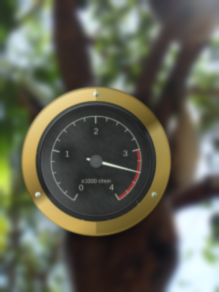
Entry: rpm 3400
